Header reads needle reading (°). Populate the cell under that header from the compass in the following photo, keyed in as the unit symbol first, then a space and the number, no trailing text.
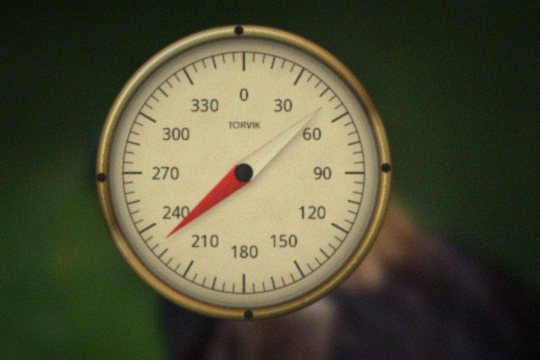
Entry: ° 230
